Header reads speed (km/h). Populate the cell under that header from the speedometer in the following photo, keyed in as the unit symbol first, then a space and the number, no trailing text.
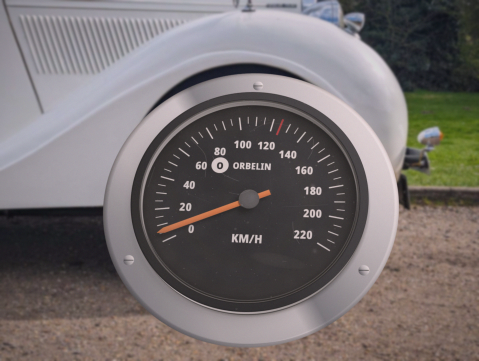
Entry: km/h 5
